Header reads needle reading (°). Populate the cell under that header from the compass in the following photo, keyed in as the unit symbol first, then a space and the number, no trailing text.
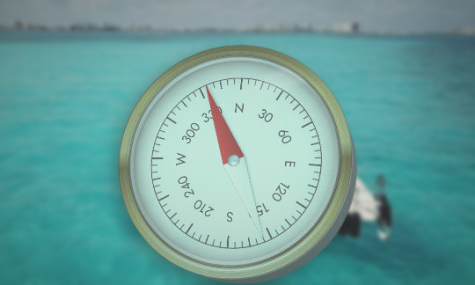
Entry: ° 335
